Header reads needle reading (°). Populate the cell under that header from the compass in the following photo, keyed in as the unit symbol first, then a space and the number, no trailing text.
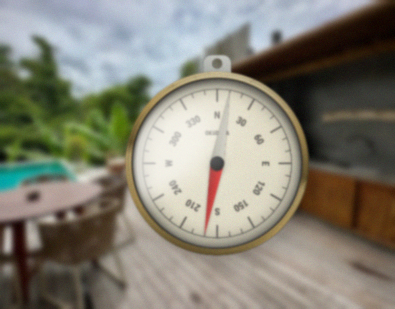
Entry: ° 190
